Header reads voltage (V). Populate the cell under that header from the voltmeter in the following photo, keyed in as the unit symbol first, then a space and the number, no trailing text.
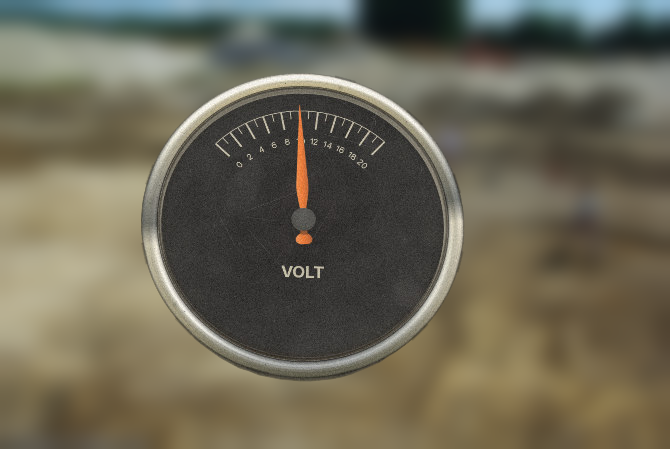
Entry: V 10
